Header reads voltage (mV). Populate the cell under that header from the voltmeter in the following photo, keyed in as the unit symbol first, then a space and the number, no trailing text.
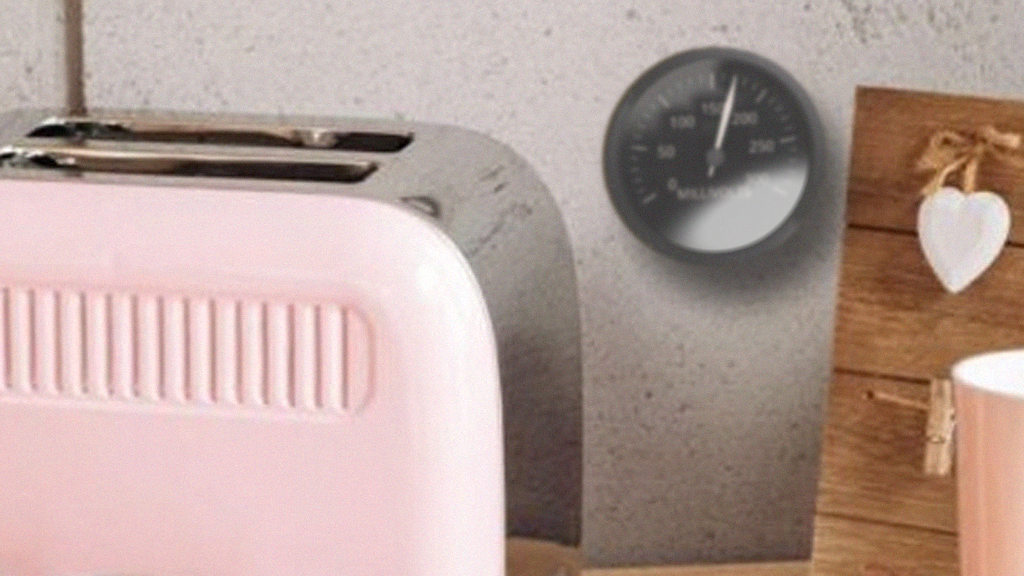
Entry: mV 170
